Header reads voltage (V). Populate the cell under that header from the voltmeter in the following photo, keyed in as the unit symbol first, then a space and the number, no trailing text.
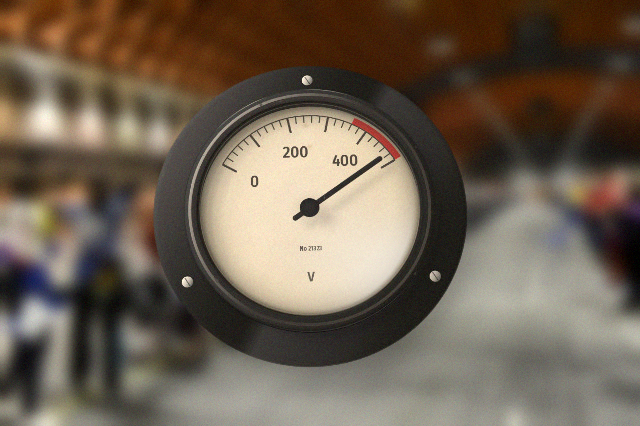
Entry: V 480
